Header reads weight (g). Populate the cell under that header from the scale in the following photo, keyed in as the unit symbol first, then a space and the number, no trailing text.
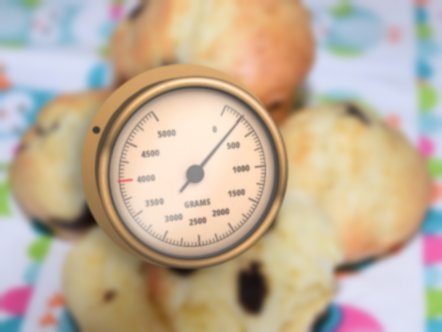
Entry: g 250
